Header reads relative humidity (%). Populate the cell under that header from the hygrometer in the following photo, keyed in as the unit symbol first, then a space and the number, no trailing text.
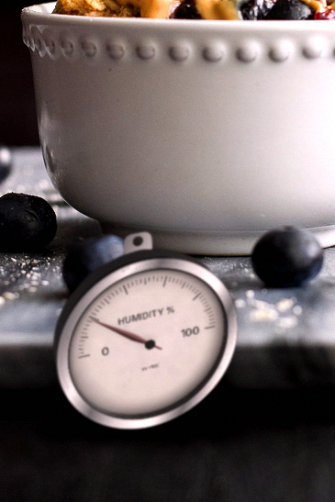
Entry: % 20
